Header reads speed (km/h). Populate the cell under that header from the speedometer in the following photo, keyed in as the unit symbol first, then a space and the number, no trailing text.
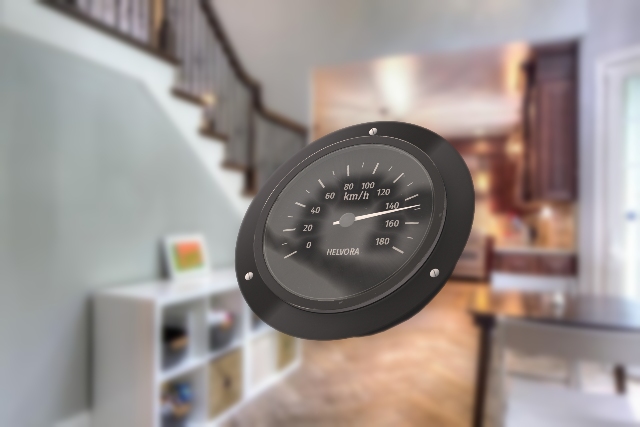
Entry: km/h 150
